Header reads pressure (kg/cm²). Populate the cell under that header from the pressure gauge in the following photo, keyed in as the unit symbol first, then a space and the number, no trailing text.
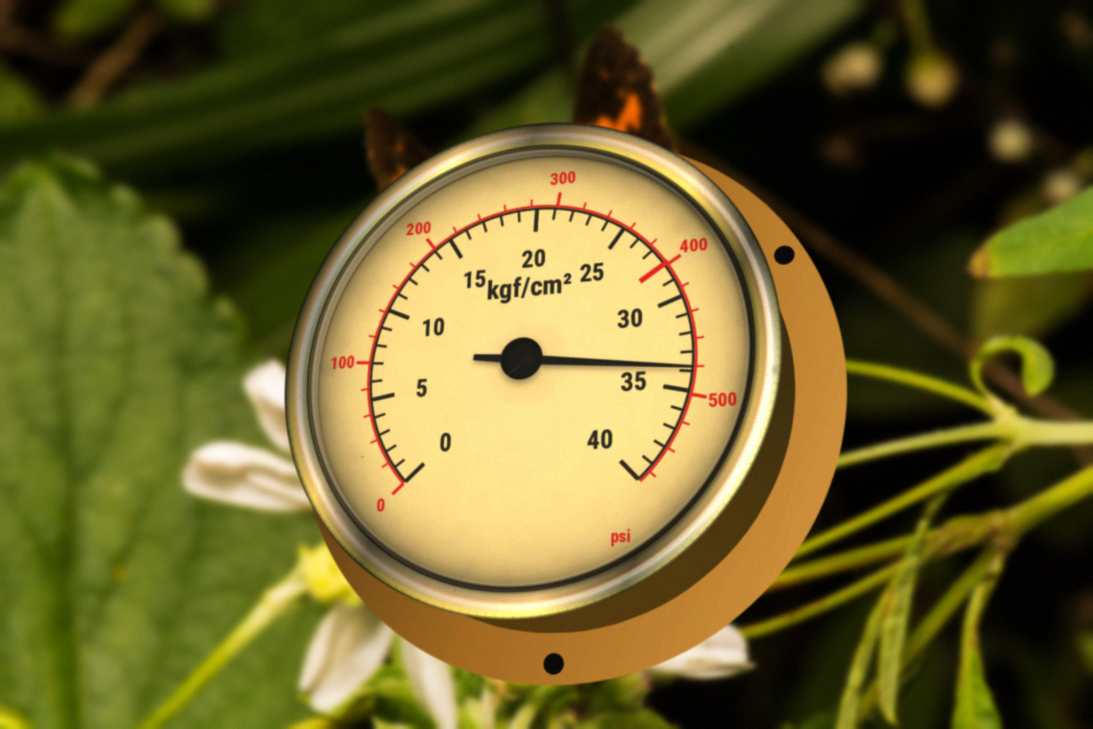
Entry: kg/cm² 34
